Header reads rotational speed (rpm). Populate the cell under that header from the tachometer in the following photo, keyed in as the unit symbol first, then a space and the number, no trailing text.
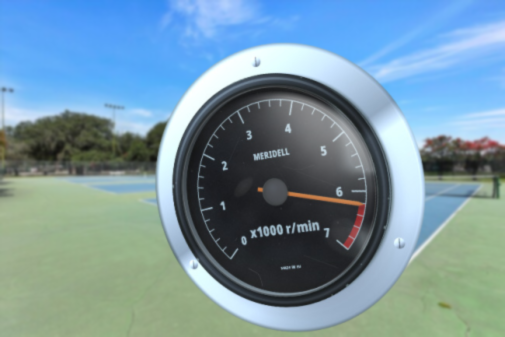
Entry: rpm 6200
